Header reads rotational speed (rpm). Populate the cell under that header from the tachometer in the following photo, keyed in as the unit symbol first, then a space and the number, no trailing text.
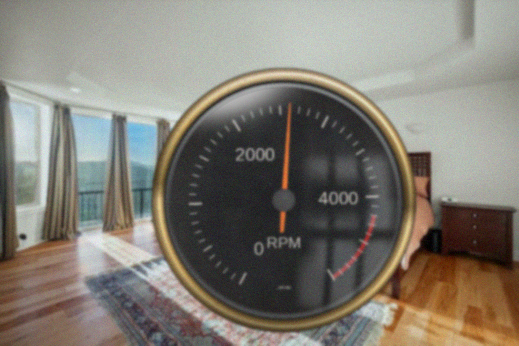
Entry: rpm 2600
